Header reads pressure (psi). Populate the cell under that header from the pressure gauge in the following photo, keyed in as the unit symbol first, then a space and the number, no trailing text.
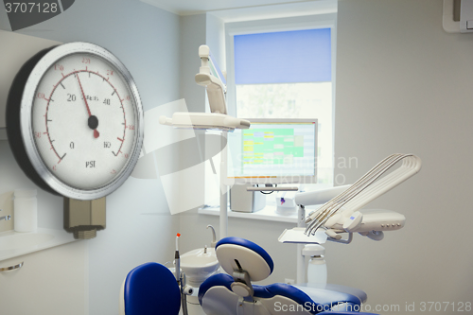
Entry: psi 25
